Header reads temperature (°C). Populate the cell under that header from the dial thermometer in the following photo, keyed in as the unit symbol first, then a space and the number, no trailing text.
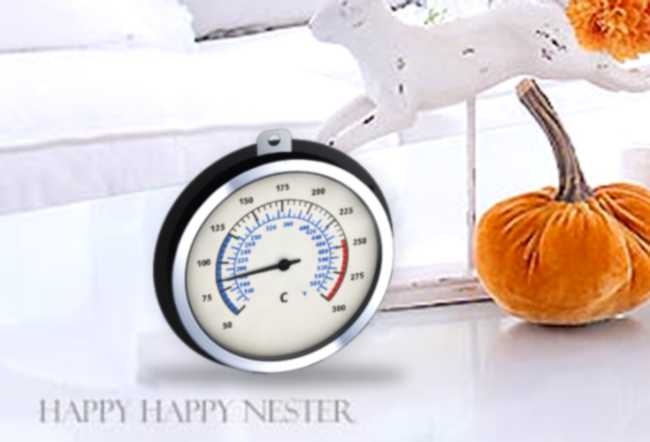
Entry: °C 85
